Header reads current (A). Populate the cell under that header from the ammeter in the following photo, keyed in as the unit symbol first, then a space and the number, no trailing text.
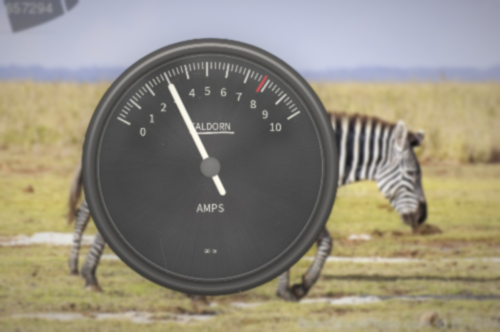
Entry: A 3
